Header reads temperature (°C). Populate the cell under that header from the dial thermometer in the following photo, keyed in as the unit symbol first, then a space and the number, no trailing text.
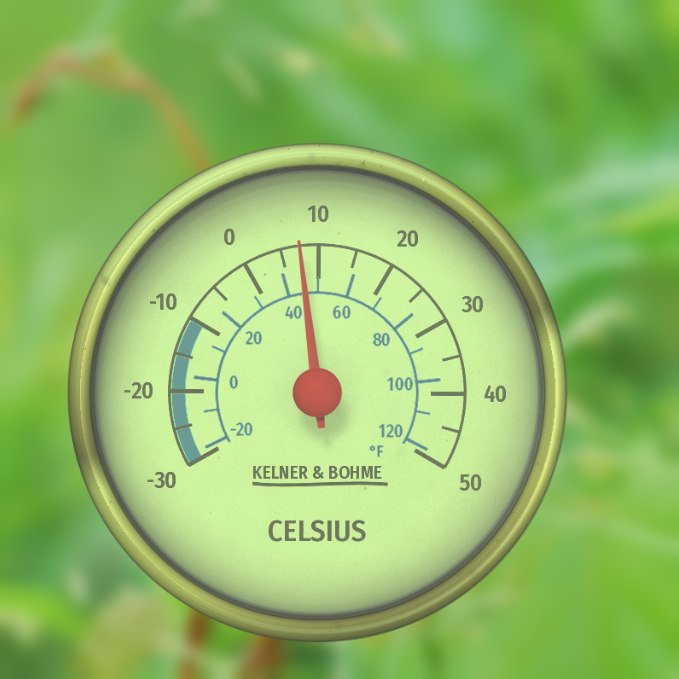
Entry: °C 7.5
